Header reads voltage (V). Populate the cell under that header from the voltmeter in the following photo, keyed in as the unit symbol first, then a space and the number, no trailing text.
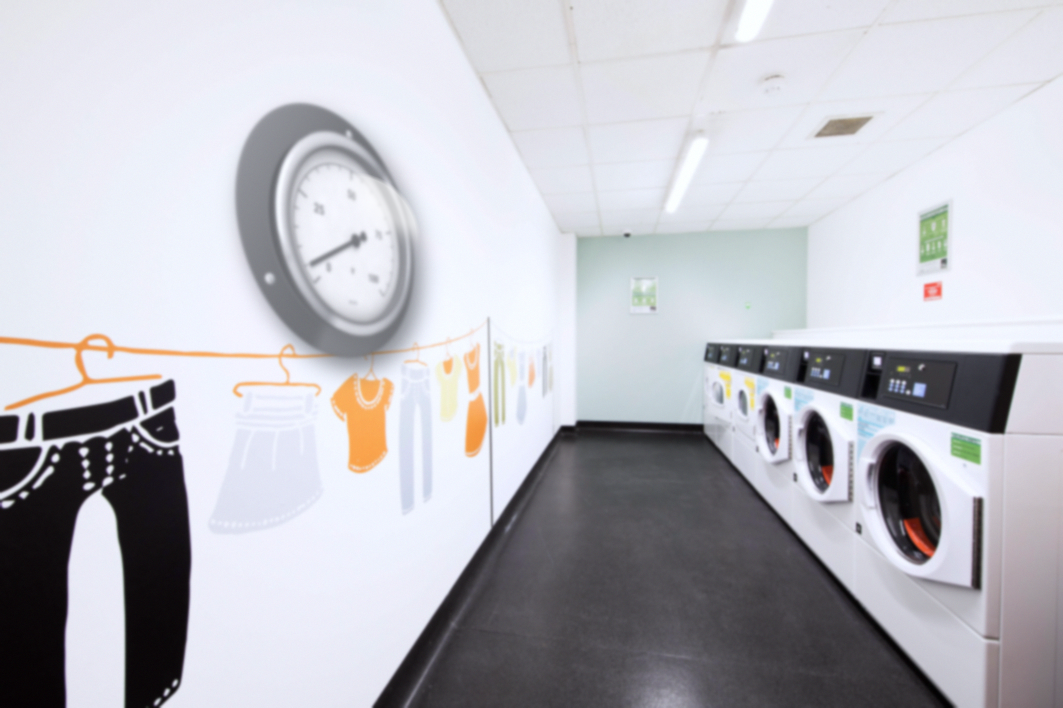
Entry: V 5
